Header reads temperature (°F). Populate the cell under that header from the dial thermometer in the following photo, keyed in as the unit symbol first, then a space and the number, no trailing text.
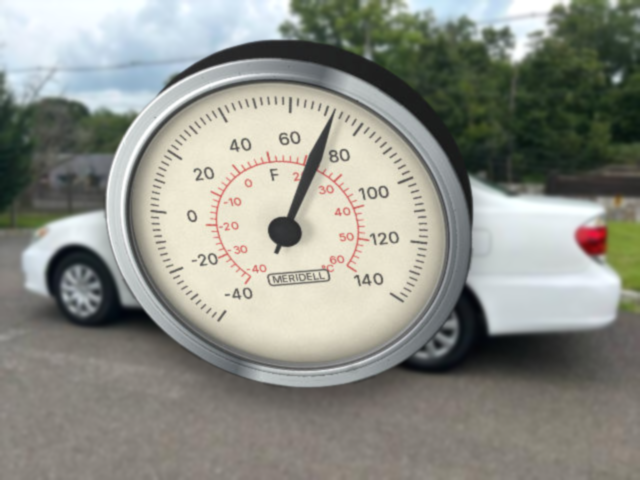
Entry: °F 72
